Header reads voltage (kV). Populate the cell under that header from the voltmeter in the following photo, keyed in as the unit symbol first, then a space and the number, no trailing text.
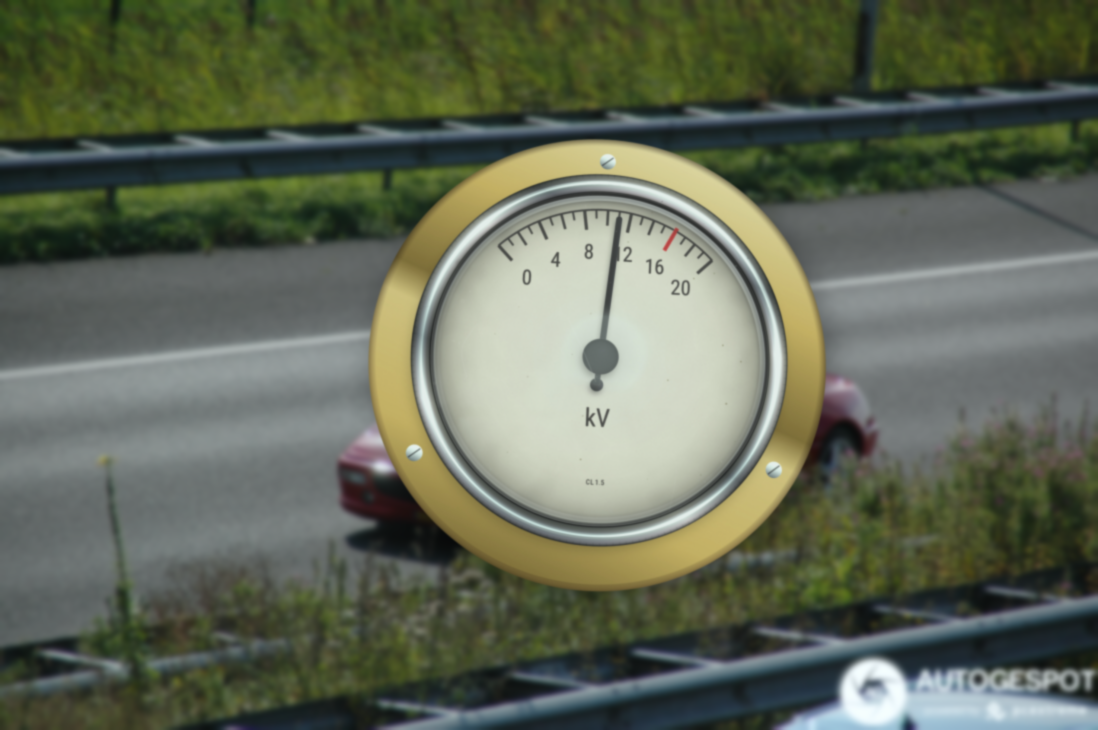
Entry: kV 11
